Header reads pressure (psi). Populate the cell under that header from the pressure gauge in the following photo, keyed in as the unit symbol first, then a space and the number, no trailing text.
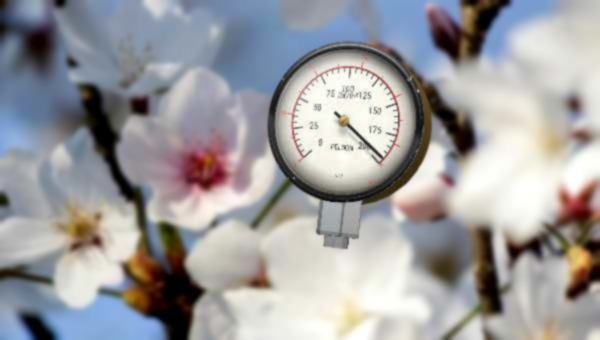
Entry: psi 195
